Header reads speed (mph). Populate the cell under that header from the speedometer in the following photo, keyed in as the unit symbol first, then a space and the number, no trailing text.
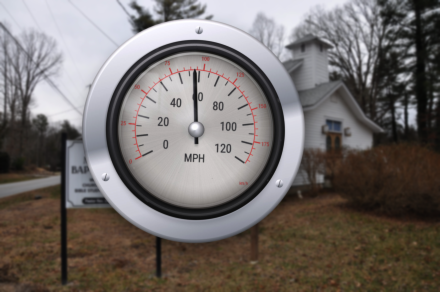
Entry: mph 57.5
